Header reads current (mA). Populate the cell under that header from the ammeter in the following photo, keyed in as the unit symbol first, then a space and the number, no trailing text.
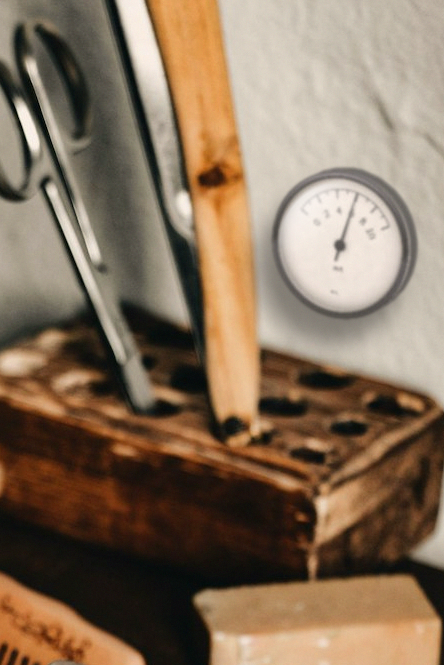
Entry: mA 6
